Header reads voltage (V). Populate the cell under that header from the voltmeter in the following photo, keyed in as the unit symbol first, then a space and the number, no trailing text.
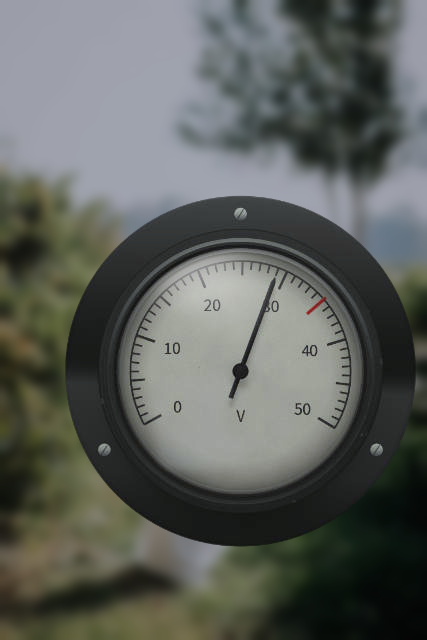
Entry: V 29
